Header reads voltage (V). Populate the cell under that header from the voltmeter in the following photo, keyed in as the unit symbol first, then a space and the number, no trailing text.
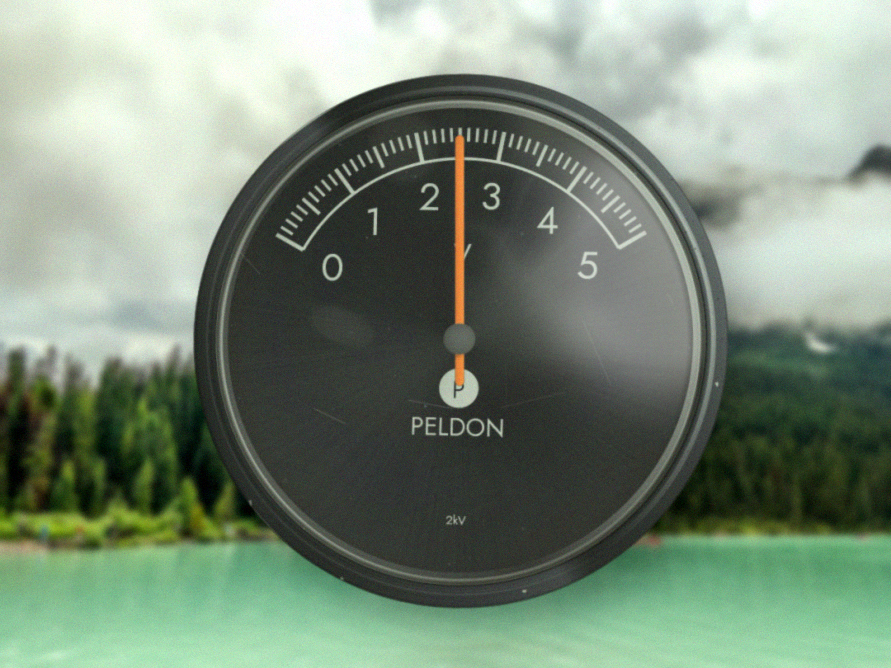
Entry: V 2.5
